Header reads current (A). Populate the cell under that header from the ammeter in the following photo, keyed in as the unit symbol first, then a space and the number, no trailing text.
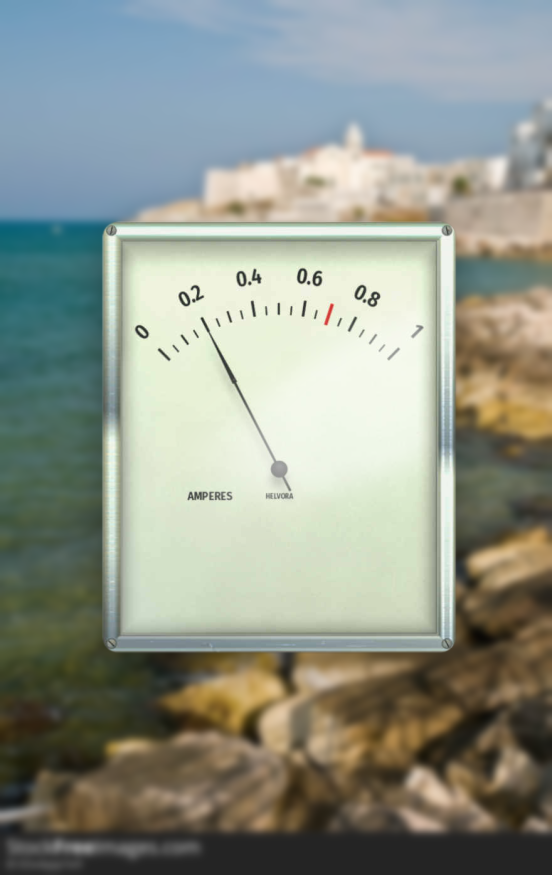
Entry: A 0.2
